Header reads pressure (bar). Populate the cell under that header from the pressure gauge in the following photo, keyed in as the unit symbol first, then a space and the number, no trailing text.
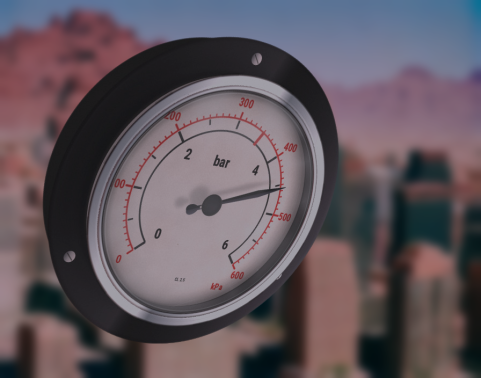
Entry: bar 4.5
